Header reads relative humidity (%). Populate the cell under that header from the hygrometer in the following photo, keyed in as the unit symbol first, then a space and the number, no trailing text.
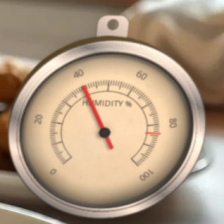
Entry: % 40
